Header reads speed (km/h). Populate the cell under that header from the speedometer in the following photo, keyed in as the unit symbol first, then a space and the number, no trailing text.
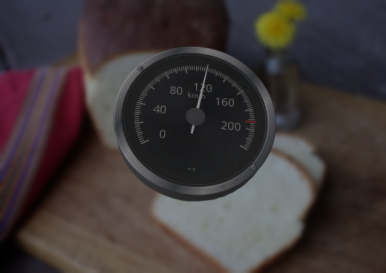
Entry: km/h 120
